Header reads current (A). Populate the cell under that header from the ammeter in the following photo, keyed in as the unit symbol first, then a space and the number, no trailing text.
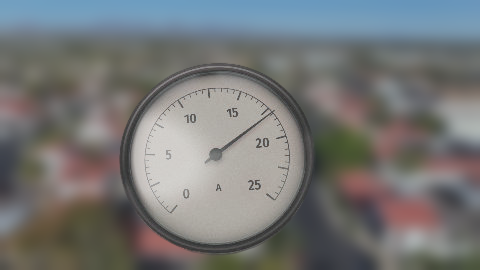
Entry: A 18
